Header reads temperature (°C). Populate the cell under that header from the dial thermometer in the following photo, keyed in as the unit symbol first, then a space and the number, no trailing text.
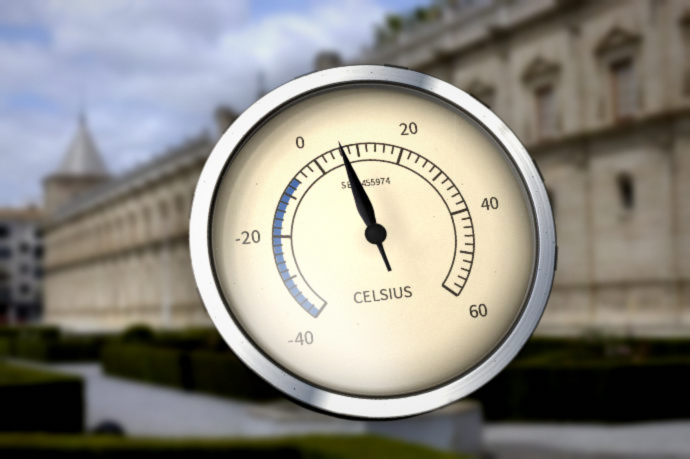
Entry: °C 6
